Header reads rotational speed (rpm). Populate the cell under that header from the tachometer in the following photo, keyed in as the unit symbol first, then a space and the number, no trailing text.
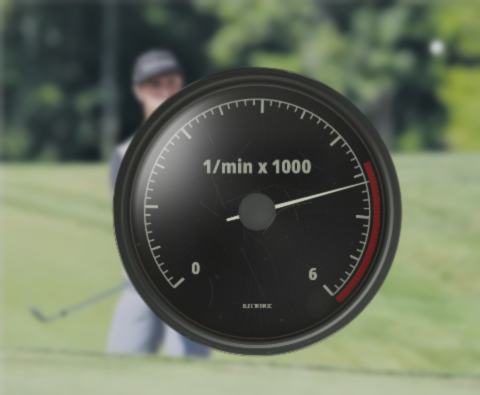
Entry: rpm 4600
